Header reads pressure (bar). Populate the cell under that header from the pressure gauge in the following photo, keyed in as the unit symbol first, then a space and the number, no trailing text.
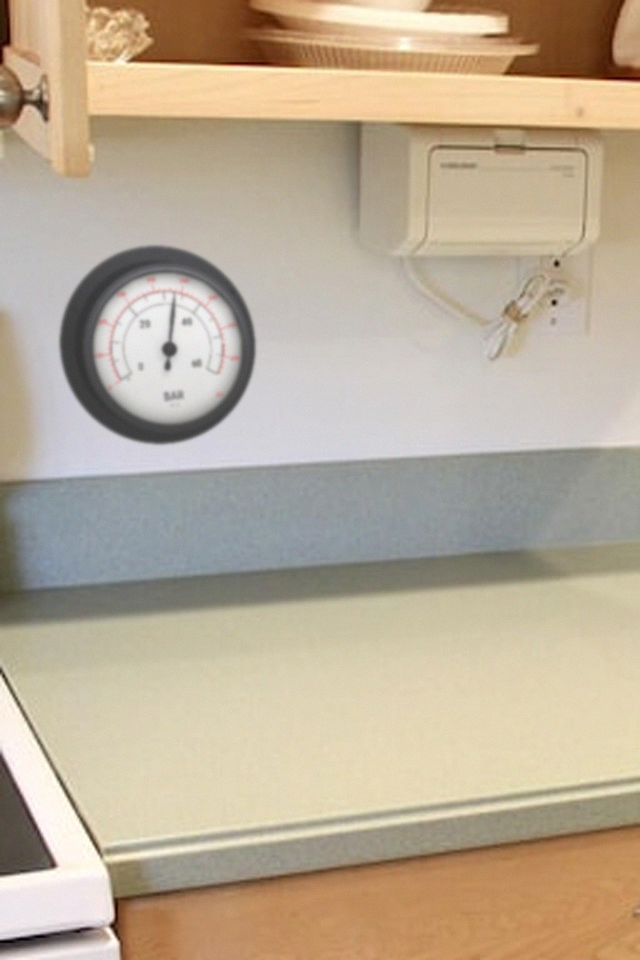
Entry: bar 32.5
